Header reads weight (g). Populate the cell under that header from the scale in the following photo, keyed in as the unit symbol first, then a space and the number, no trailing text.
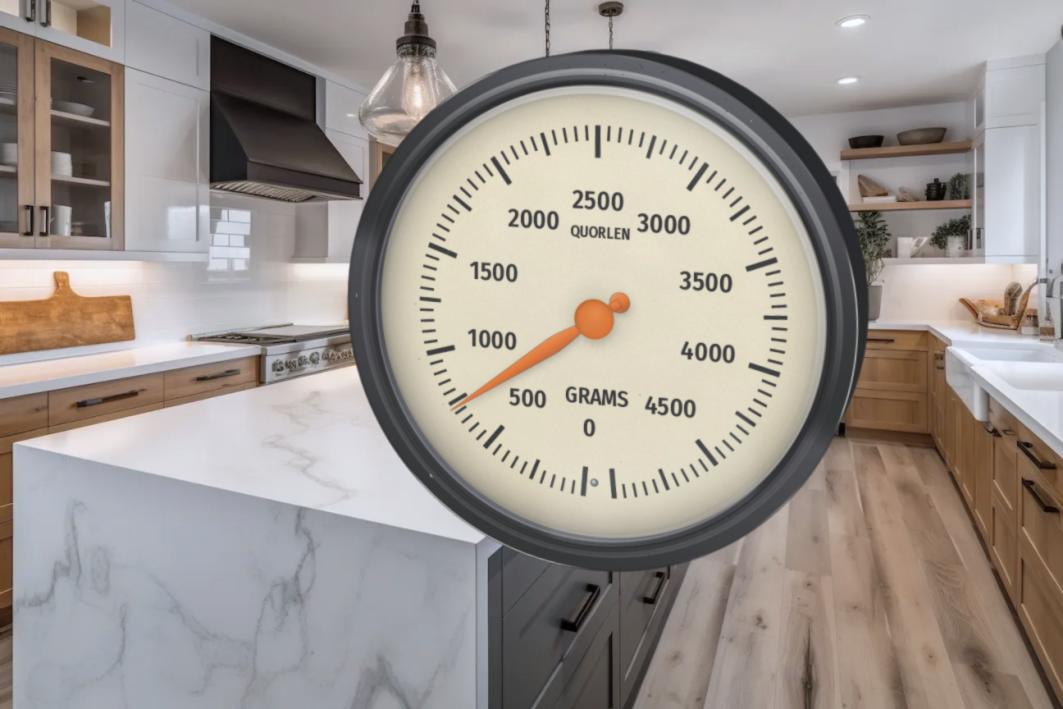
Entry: g 725
